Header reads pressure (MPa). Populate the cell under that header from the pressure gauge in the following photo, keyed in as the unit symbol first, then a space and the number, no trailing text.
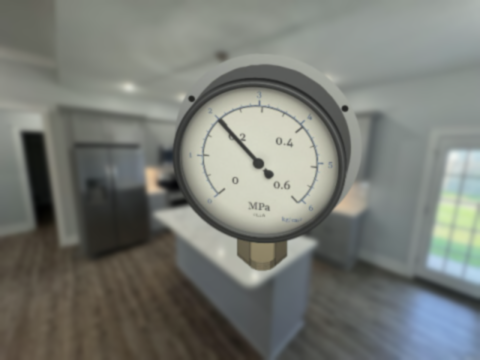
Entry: MPa 0.2
